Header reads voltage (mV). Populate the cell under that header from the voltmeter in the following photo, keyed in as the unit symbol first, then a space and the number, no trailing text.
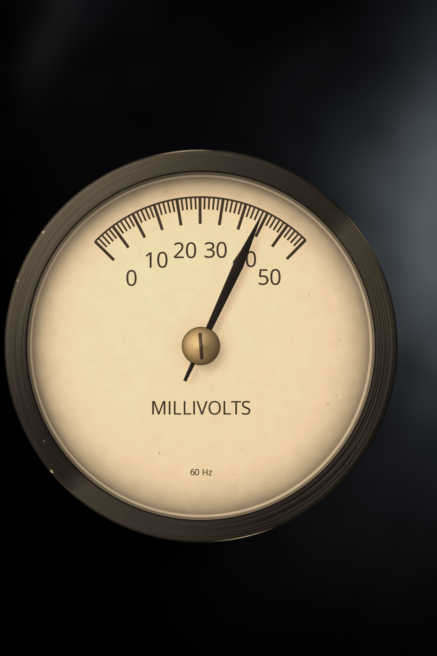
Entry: mV 39
